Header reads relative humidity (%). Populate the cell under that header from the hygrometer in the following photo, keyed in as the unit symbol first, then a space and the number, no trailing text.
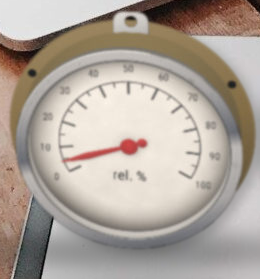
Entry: % 5
